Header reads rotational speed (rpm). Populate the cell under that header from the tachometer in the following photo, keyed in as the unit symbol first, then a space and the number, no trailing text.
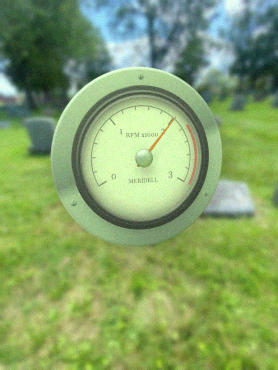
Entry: rpm 2000
